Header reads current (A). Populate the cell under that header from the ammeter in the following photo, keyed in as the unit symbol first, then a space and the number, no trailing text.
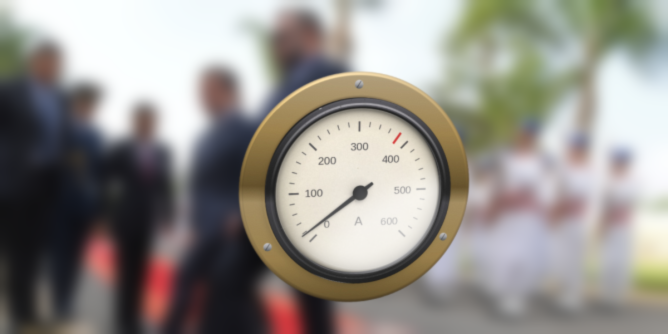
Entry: A 20
